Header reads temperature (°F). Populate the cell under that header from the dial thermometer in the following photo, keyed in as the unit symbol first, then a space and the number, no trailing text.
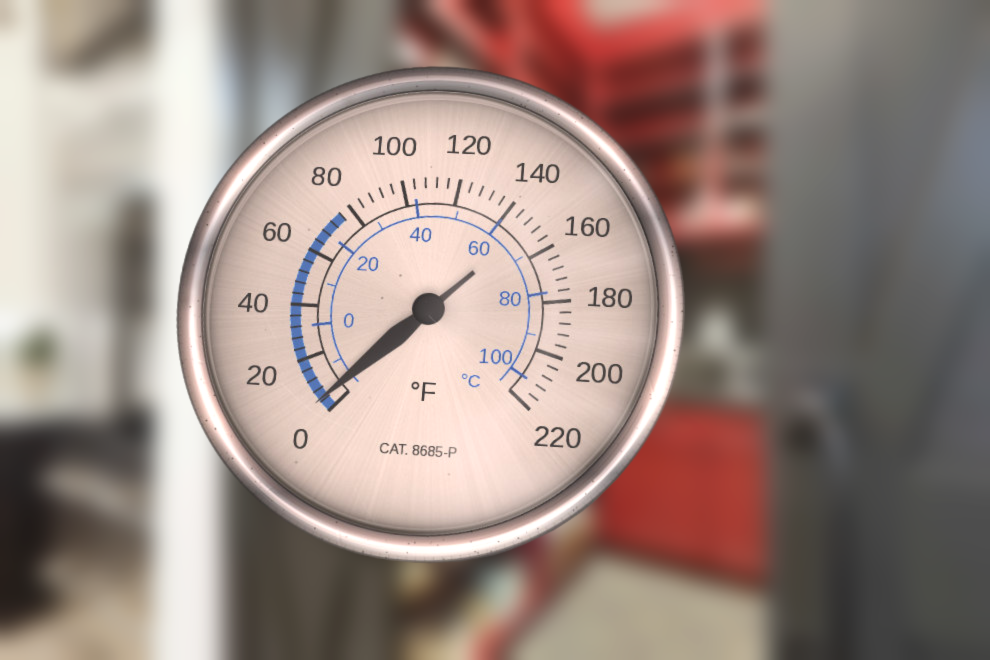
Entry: °F 4
